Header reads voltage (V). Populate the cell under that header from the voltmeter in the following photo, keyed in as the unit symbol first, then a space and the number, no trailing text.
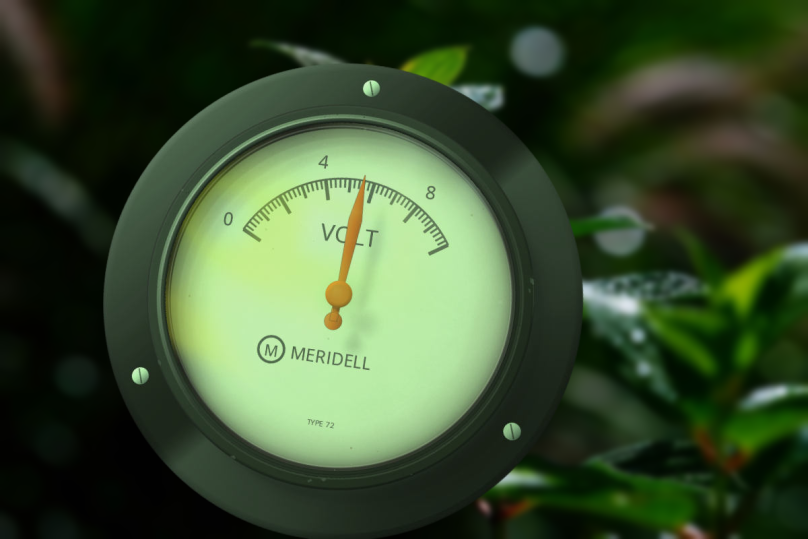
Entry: V 5.6
